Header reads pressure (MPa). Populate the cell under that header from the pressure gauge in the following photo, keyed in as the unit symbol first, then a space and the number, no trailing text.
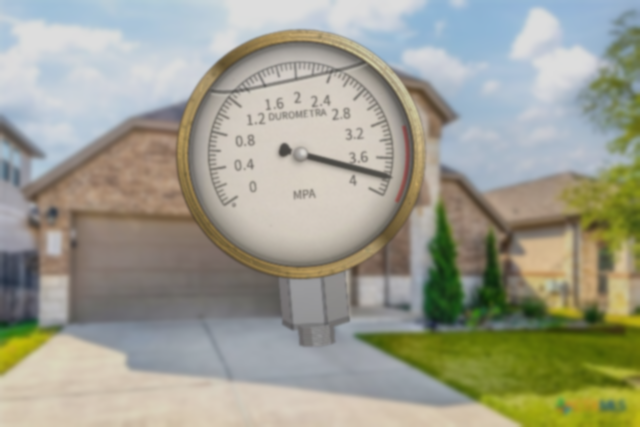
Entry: MPa 3.8
